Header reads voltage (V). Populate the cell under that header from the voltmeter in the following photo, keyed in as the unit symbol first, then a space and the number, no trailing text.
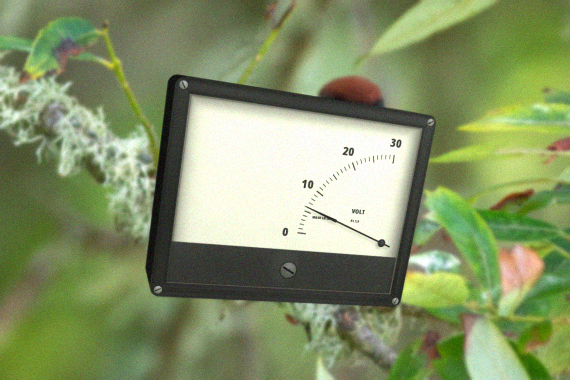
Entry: V 6
